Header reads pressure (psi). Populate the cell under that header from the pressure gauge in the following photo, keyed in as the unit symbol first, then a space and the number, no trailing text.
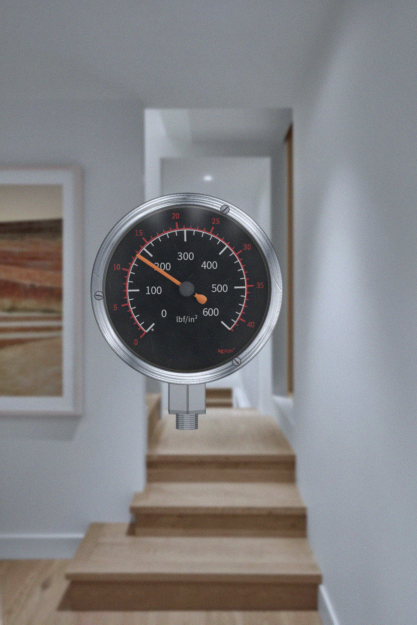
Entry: psi 180
